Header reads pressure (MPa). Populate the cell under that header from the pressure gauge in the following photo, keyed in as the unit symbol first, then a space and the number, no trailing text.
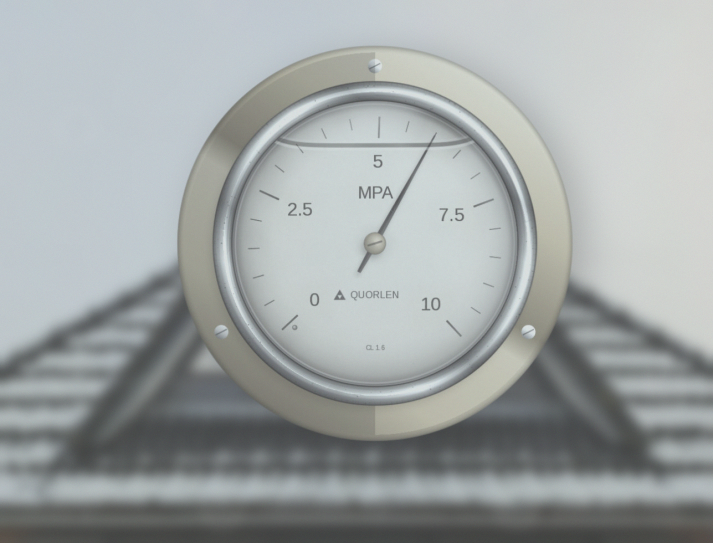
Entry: MPa 6
